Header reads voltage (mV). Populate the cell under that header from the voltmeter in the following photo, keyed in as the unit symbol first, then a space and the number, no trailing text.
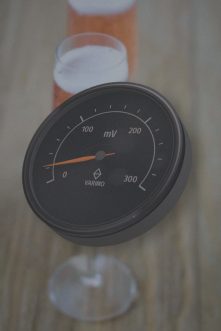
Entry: mV 20
